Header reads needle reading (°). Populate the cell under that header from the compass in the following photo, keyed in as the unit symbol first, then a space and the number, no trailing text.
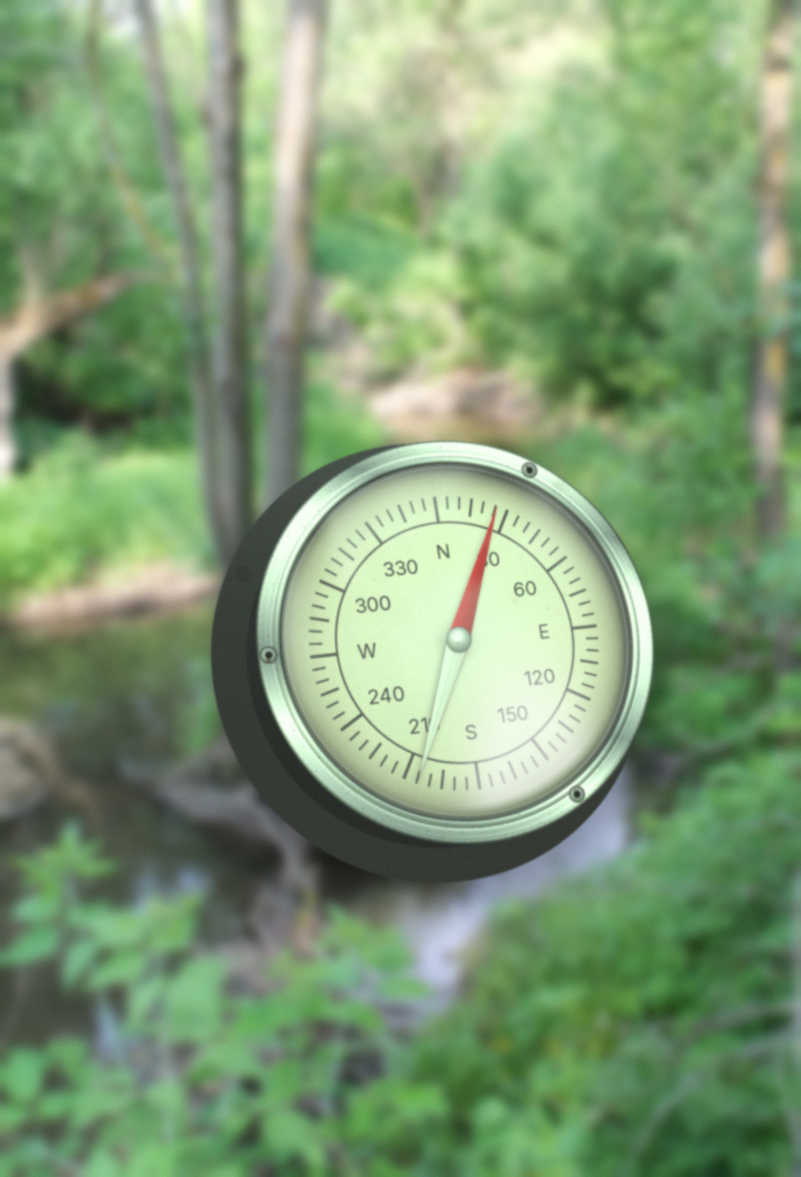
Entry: ° 25
